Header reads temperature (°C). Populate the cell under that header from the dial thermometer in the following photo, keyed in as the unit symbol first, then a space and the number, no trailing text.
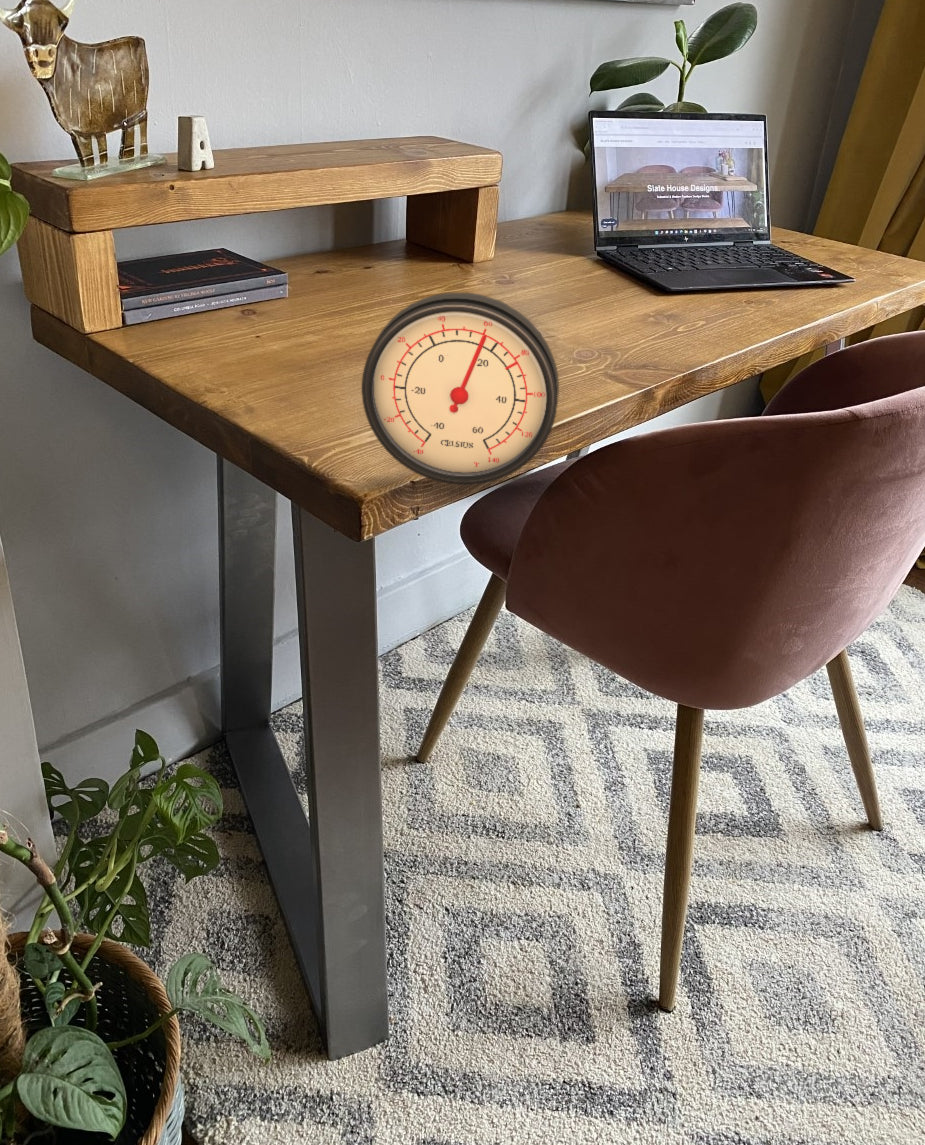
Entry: °C 16
